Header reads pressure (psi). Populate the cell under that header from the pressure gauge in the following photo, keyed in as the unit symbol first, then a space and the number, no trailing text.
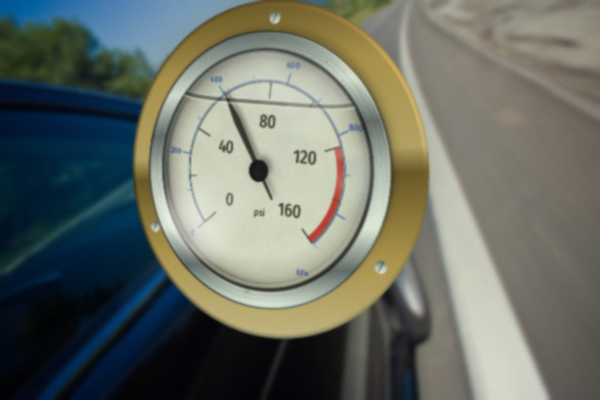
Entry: psi 60
